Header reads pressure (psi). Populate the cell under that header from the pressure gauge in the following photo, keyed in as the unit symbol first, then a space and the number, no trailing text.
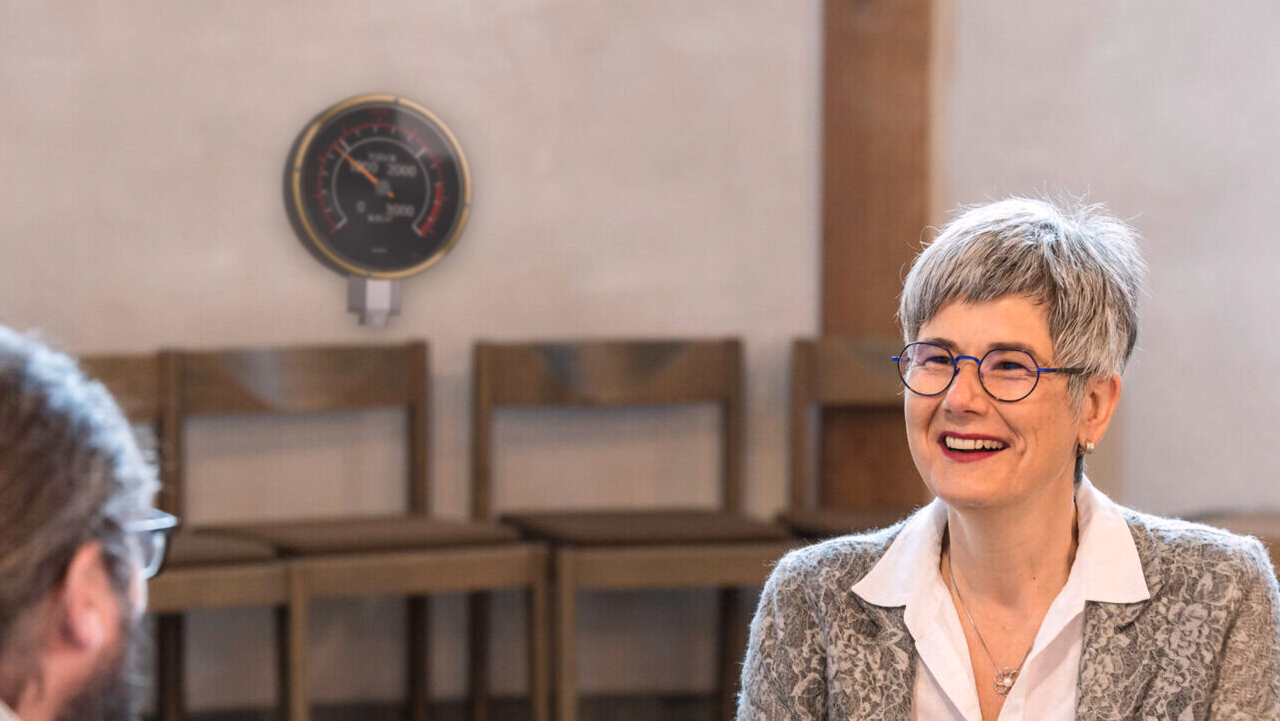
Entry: psi 900
